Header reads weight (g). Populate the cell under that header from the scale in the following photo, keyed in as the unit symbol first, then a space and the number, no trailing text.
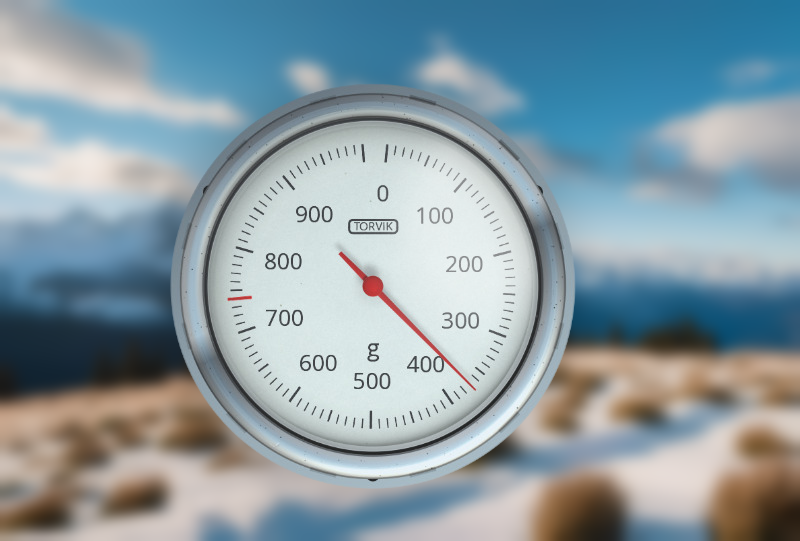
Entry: g 370
